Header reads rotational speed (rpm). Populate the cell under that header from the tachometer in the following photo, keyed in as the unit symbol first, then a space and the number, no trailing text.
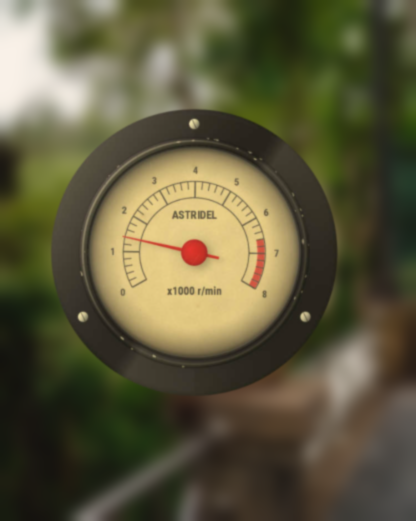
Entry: rpm 1400
